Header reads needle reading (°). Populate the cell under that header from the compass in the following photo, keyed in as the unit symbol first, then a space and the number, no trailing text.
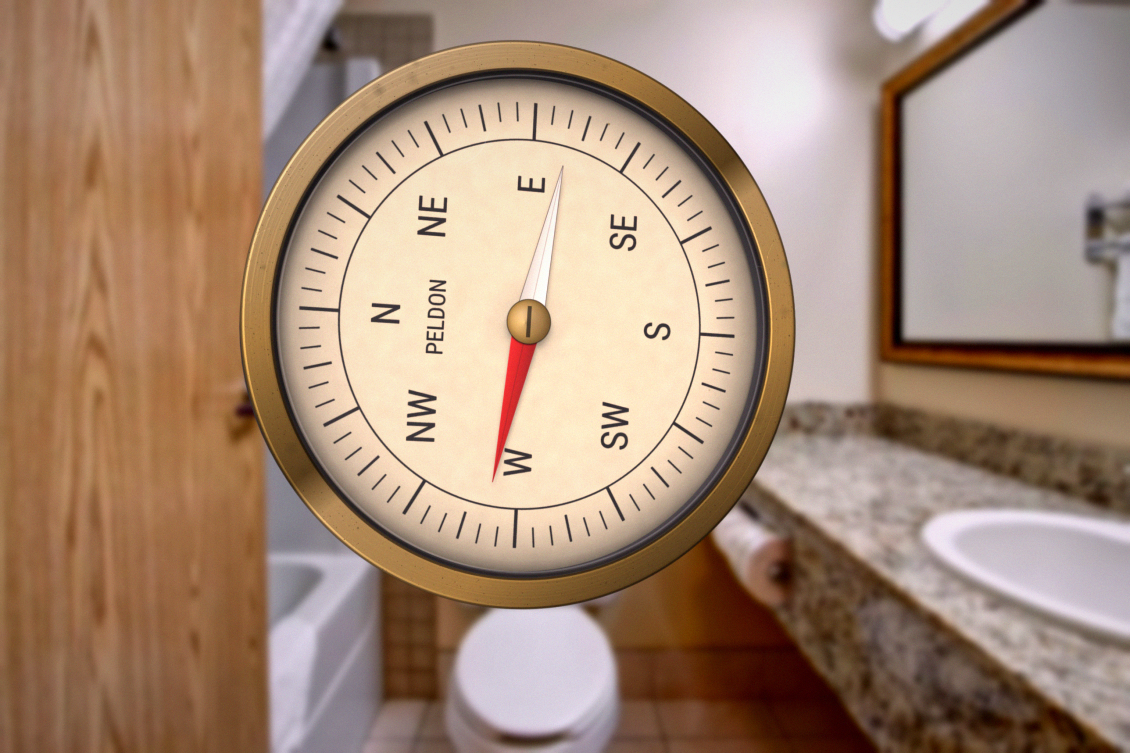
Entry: ° 280
